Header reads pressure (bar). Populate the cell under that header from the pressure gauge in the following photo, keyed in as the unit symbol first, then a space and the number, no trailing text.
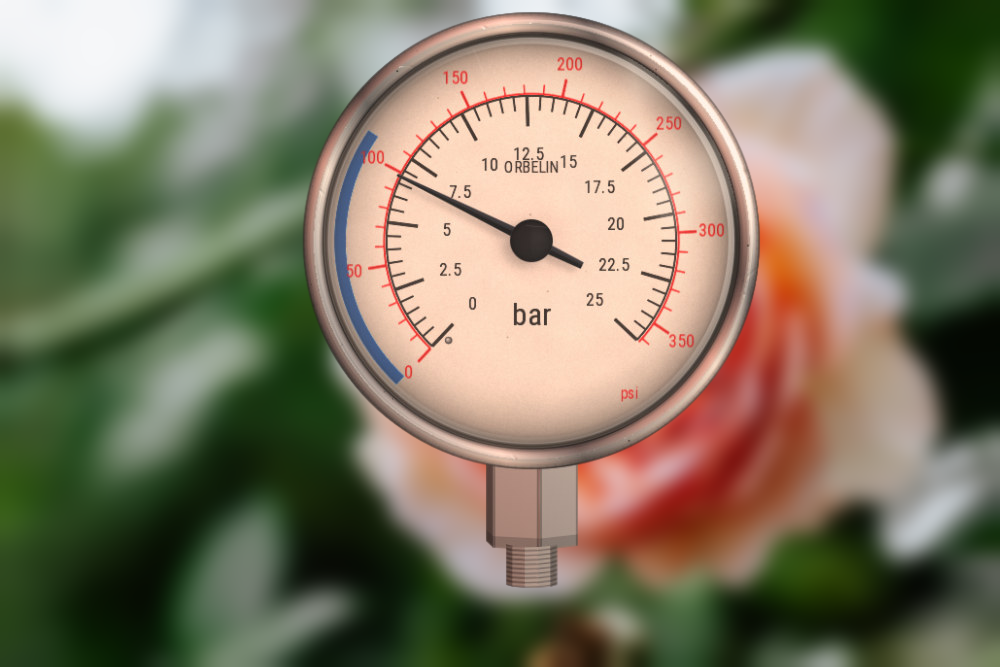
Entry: bar 6.75
